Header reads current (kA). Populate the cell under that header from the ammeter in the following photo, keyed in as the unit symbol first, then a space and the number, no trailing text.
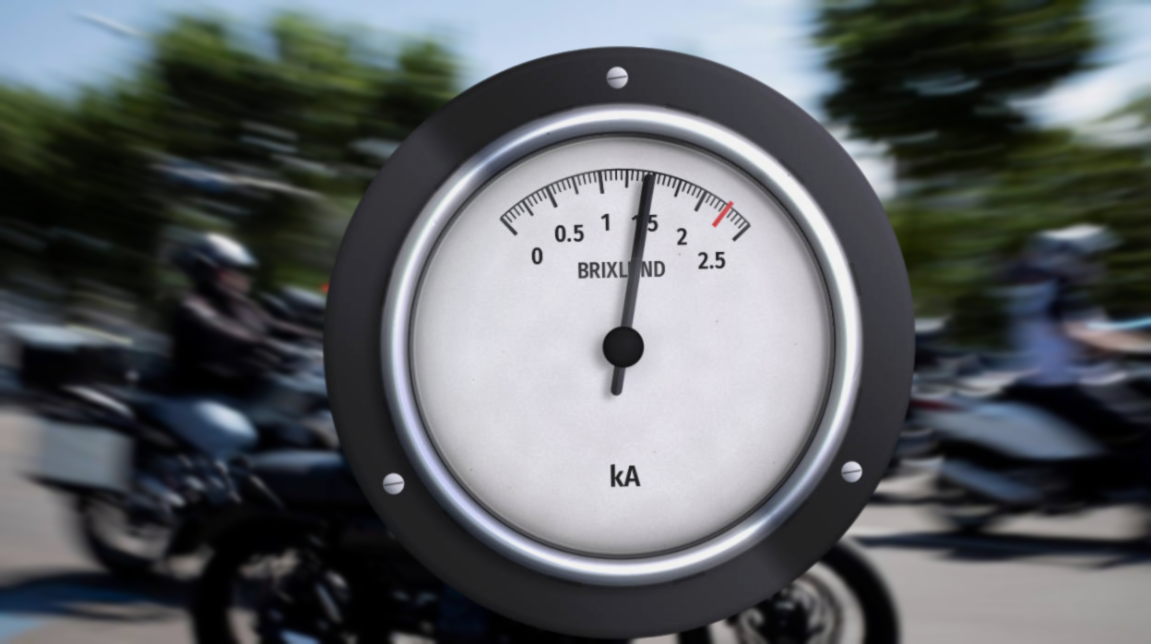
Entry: kA 1.45
